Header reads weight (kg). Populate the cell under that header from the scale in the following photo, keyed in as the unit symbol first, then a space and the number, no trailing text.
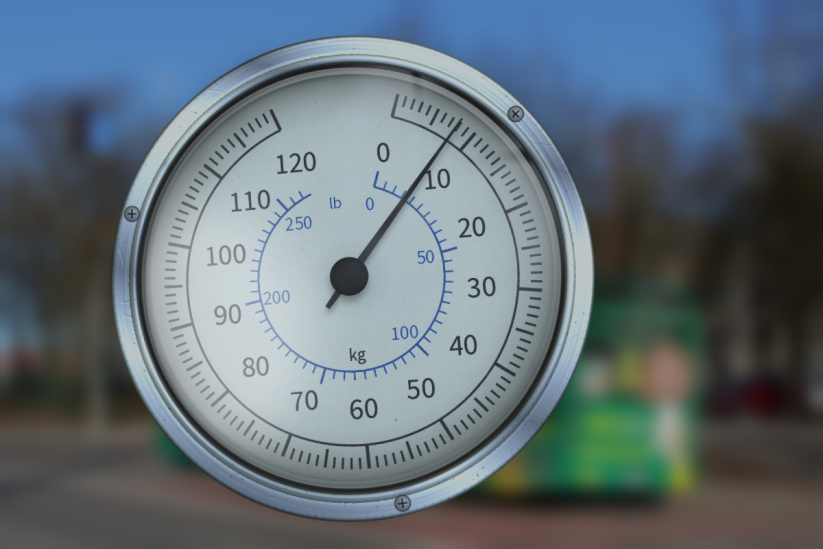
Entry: kg 8
